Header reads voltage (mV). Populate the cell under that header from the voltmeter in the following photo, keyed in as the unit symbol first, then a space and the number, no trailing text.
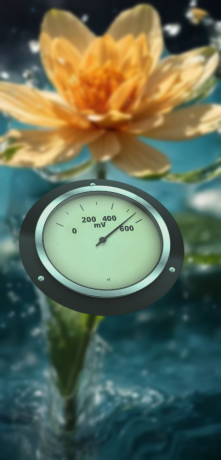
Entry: mV 550
